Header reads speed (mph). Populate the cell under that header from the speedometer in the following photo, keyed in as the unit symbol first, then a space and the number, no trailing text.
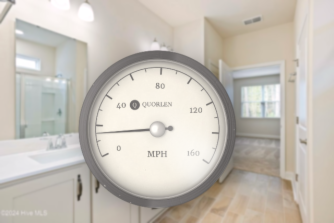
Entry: mph 15
